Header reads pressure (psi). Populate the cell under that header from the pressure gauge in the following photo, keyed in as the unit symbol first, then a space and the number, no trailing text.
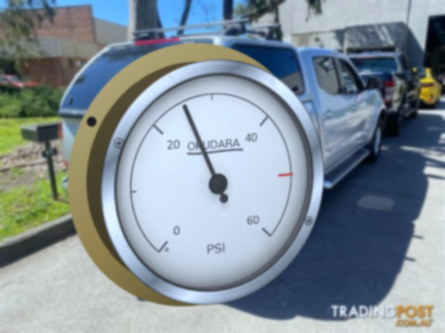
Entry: psi 25
